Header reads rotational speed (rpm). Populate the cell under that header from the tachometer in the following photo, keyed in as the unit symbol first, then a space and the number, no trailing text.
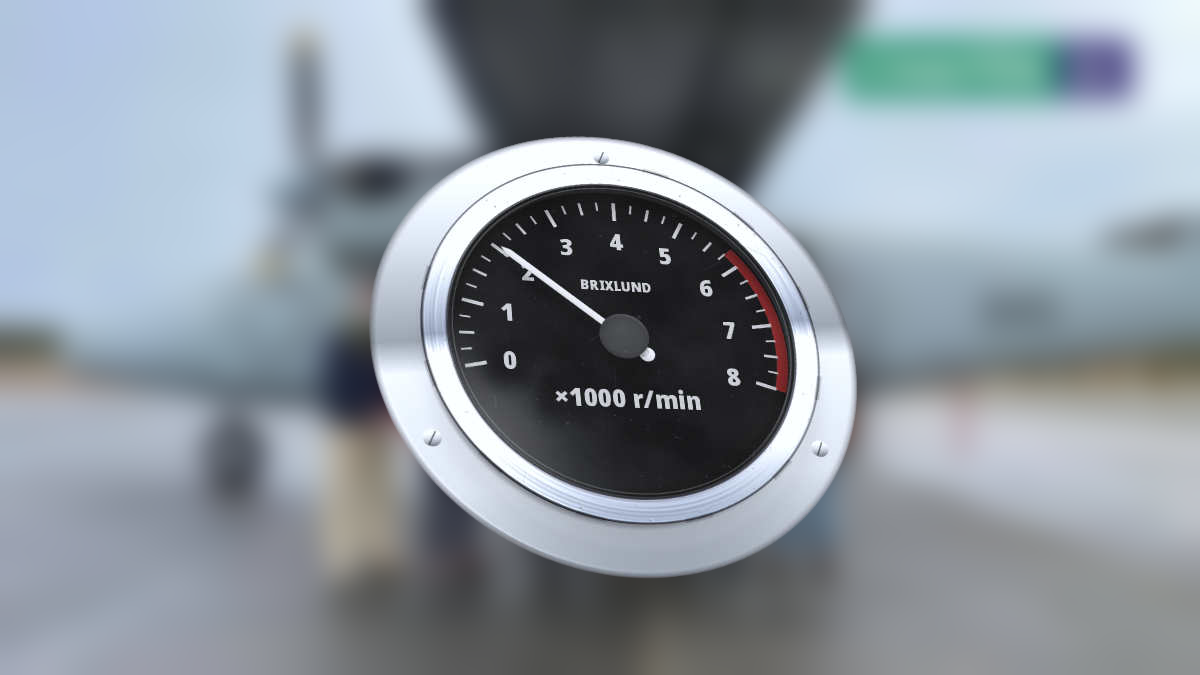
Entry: rpm 2000
